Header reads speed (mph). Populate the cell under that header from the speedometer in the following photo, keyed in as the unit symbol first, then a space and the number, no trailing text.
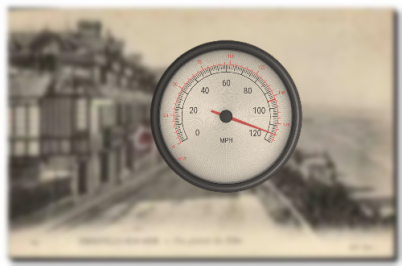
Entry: mph 115
